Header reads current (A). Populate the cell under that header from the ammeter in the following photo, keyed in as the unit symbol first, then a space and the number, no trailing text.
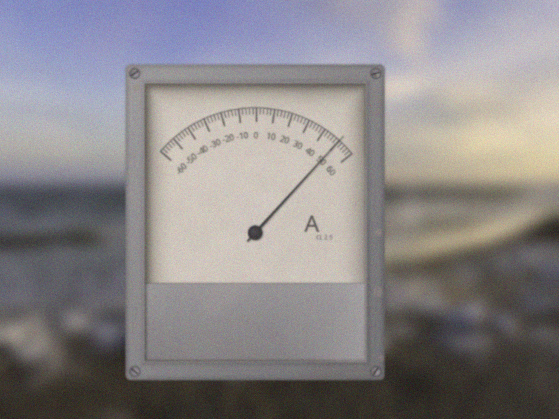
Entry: A 50
